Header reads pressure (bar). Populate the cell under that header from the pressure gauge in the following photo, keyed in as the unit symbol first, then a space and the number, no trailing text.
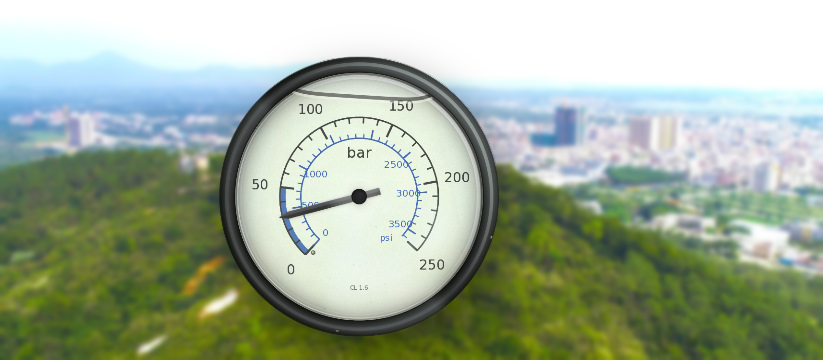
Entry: bar 30
